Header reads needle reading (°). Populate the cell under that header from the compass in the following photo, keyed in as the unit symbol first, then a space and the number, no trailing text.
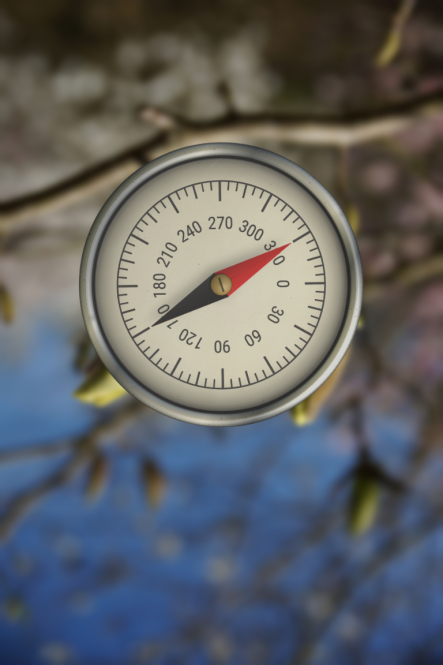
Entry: ° 330
